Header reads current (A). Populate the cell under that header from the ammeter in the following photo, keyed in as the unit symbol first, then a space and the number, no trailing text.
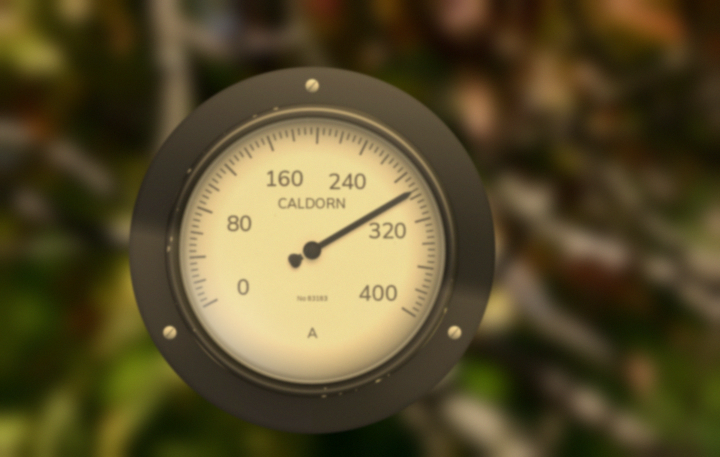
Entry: A 295
